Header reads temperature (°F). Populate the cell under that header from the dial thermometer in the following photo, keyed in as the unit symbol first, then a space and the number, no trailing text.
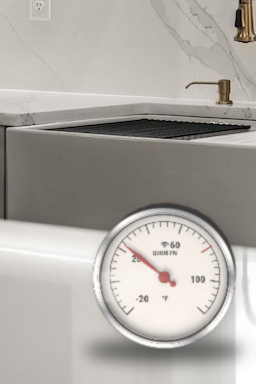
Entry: °F 24
